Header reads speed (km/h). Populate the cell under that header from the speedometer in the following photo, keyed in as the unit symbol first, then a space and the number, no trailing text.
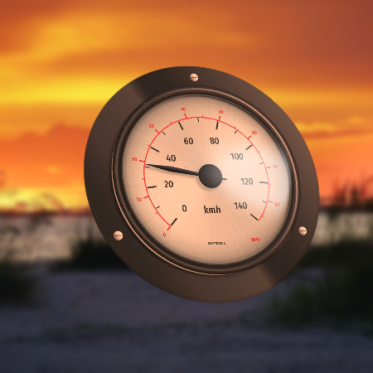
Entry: km/h 30
